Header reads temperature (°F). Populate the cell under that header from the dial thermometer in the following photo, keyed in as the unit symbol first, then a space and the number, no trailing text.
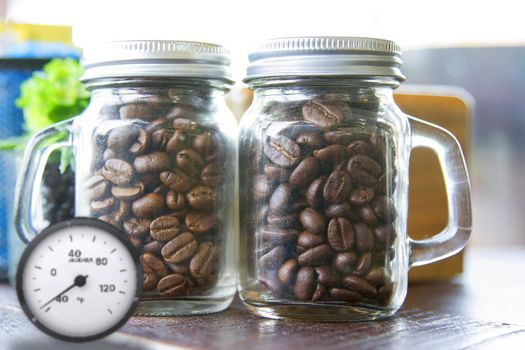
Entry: °F -35
